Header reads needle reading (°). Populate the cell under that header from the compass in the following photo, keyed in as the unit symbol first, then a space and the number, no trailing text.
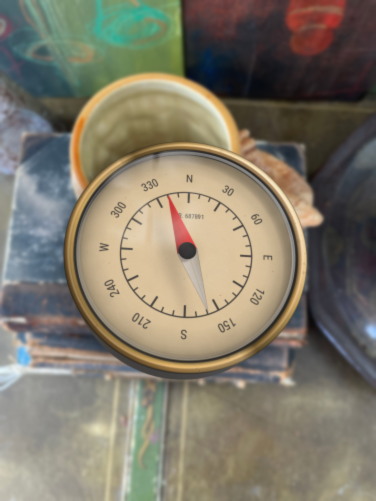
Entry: ° 340
